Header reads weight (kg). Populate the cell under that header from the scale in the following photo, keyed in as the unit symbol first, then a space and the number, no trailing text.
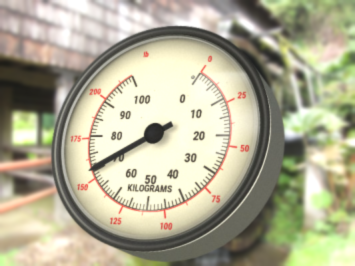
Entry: kg 70
